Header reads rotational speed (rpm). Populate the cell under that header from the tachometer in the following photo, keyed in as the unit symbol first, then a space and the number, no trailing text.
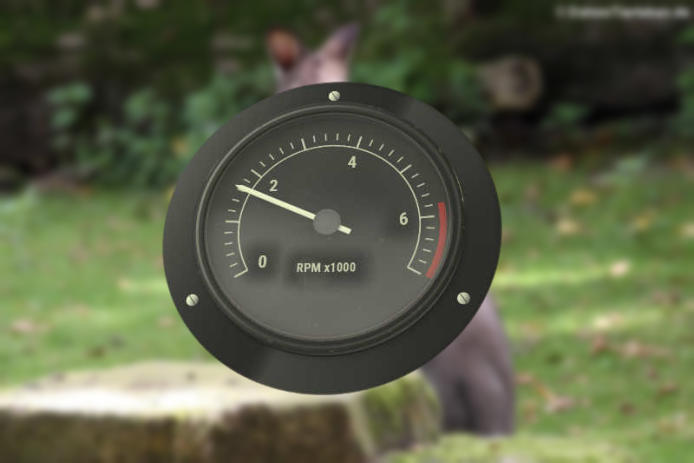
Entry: rpm 1600
